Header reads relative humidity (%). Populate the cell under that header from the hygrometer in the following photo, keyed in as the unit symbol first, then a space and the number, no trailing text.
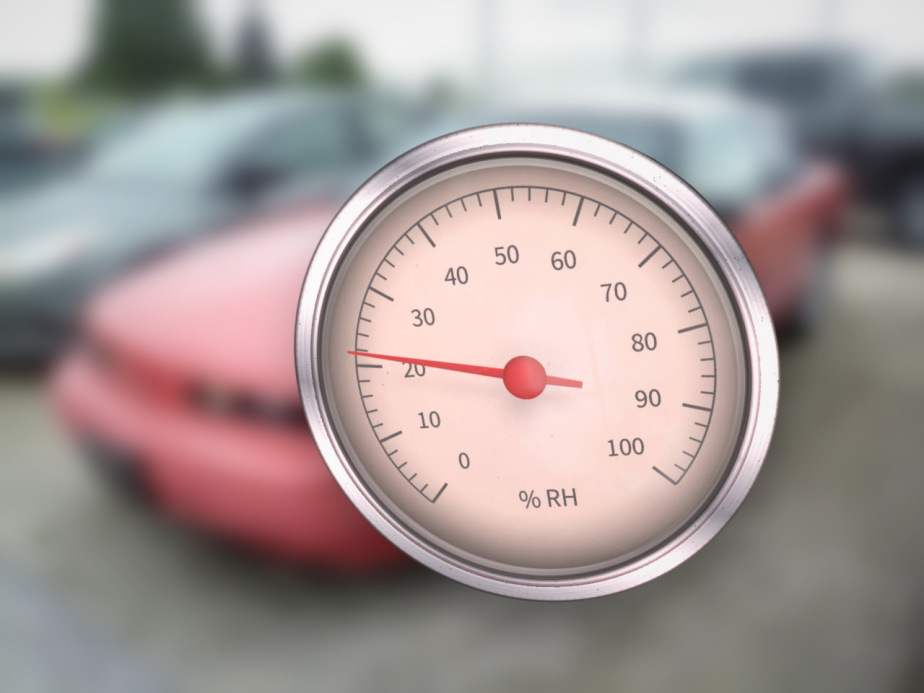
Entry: % 22
